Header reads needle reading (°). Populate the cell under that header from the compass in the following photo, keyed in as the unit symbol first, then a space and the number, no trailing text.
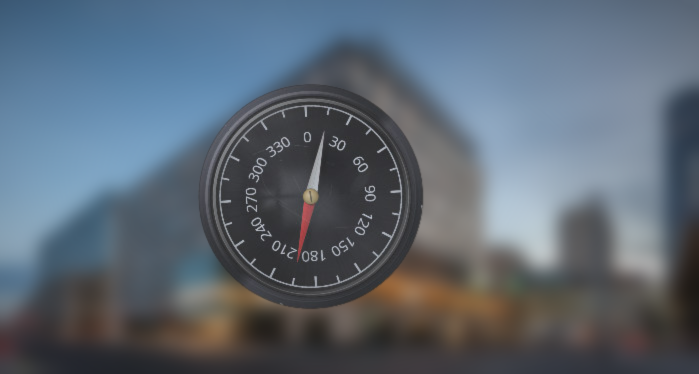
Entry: ° 195
